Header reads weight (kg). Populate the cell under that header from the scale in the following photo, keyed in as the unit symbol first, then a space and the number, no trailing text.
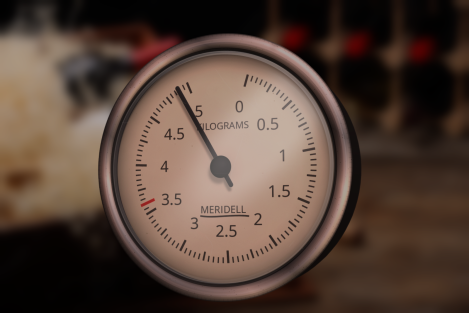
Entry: kg 4.9
